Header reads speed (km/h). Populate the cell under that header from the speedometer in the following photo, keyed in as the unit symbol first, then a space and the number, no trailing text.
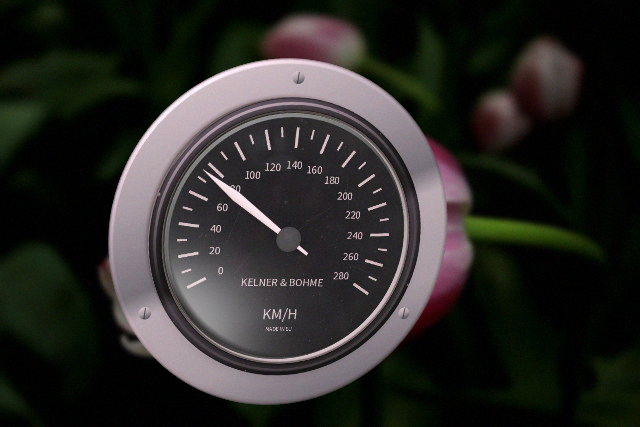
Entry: km/h 75
